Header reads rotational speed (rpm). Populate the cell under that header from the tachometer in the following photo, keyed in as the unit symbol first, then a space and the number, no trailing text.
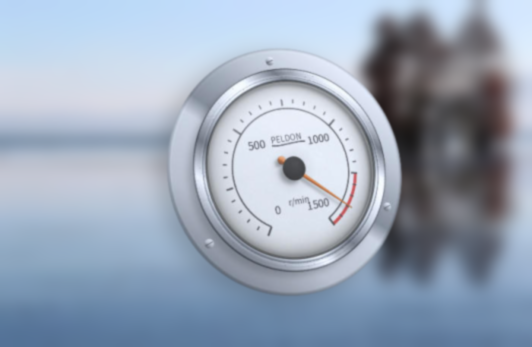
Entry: rpm 1400
